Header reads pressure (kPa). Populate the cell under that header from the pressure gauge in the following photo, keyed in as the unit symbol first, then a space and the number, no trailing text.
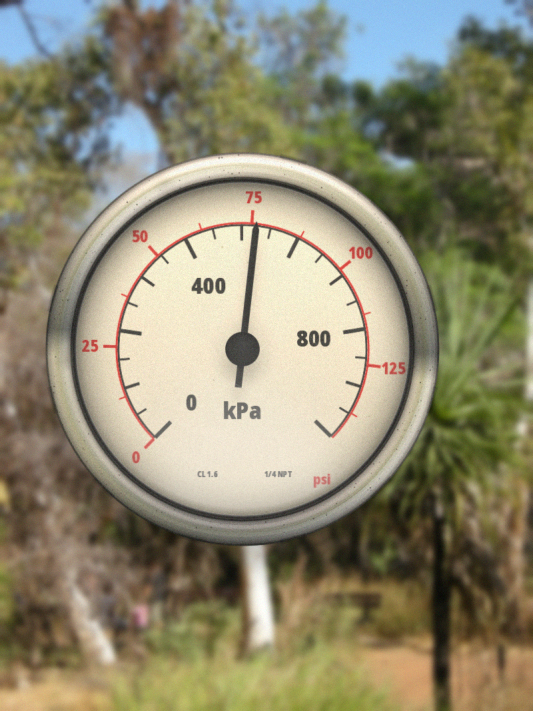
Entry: kPa 525
